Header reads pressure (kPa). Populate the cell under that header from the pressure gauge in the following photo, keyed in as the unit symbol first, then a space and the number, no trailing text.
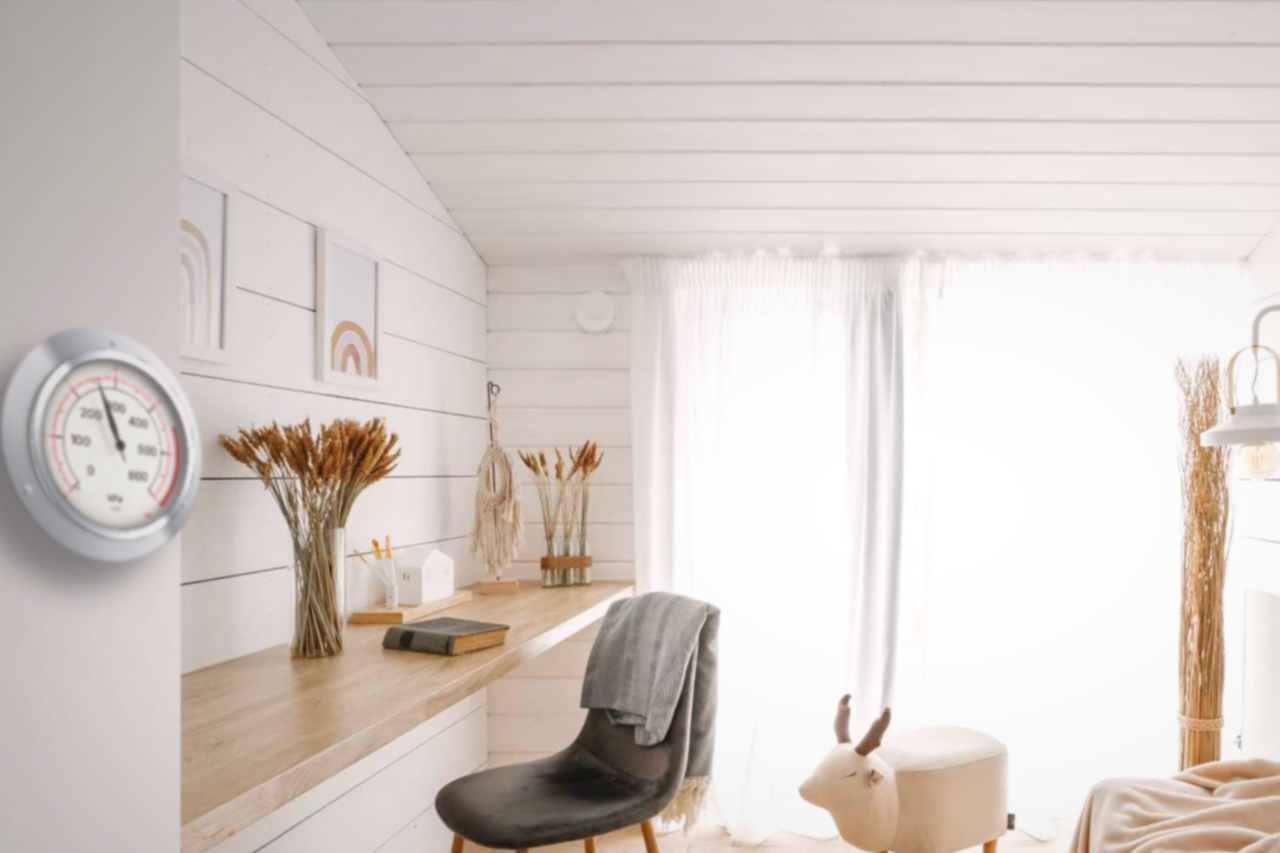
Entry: kPa 250
